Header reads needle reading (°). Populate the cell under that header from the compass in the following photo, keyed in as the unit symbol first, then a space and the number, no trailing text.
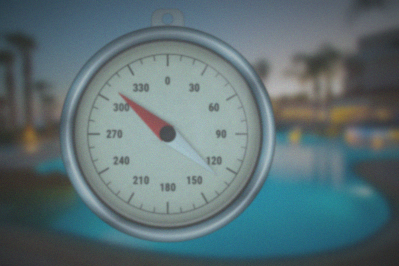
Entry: ° 310
